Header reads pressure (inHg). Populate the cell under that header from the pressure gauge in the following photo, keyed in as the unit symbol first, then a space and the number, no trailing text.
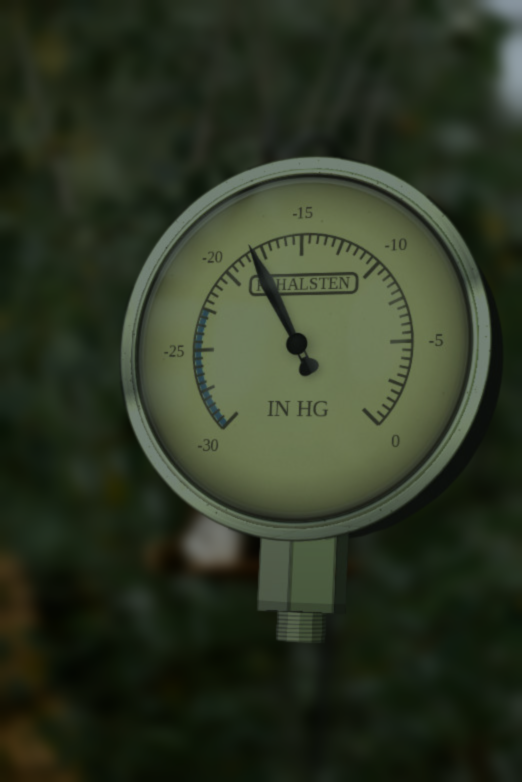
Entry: inHg -18
